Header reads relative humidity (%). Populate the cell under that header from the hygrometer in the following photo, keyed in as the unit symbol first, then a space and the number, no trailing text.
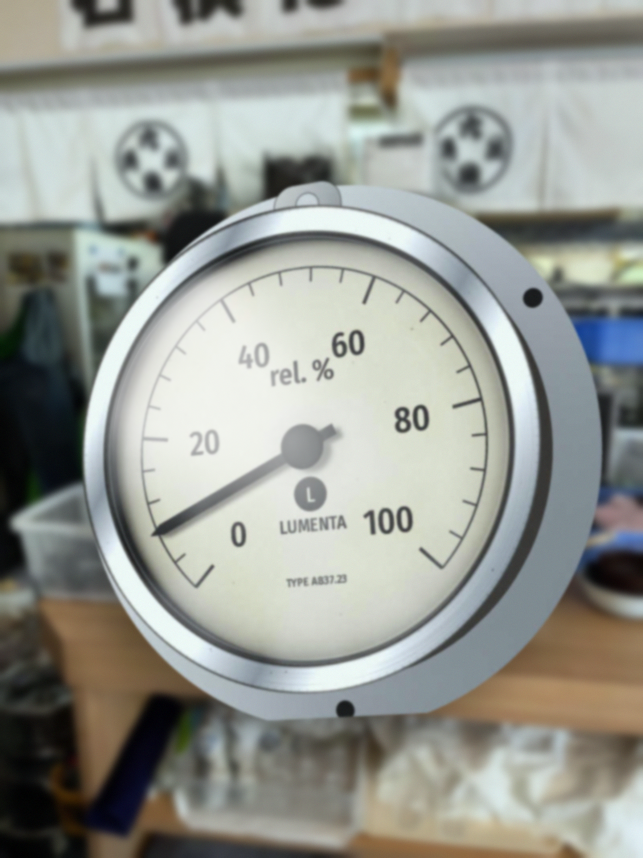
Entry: % 8
